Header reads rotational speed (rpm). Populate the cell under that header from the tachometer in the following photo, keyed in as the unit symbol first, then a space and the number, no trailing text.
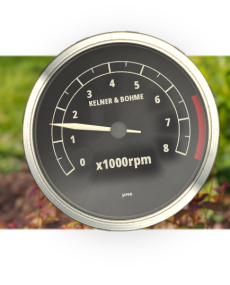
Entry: rpm 1500
